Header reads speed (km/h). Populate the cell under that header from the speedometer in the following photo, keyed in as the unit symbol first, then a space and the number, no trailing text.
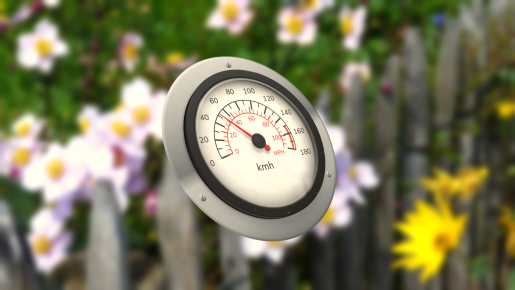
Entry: km/h 50
